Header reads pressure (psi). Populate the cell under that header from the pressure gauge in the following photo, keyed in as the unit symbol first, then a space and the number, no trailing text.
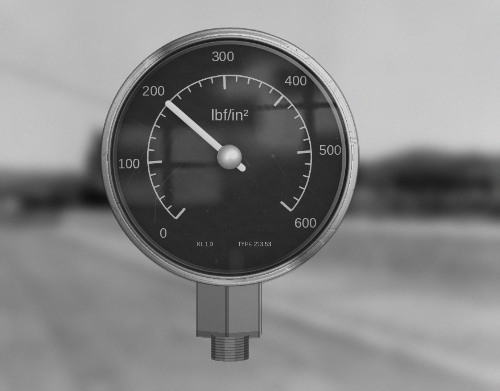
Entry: psi 200
